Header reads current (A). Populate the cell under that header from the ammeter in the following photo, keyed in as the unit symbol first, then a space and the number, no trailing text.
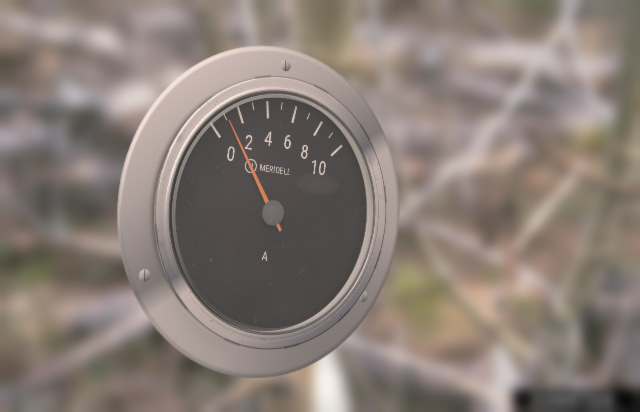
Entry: A 1
